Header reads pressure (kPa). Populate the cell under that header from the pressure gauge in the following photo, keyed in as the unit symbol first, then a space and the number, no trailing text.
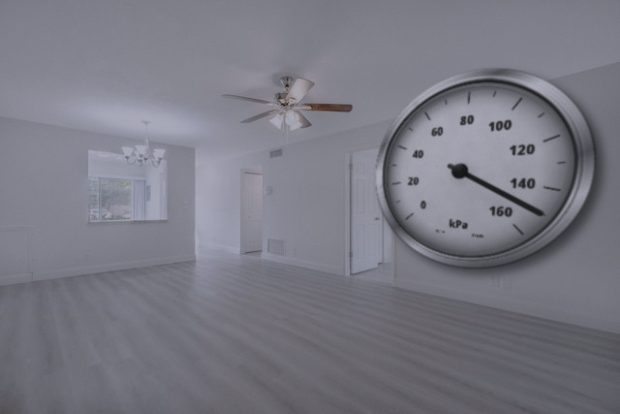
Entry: kPa 150
